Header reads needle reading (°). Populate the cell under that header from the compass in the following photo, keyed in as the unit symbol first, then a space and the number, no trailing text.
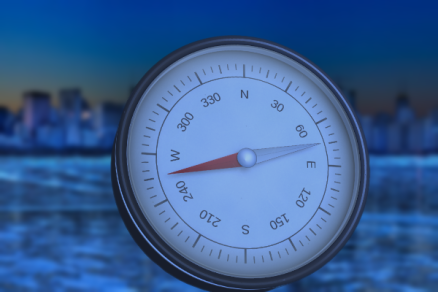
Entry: ° 255
